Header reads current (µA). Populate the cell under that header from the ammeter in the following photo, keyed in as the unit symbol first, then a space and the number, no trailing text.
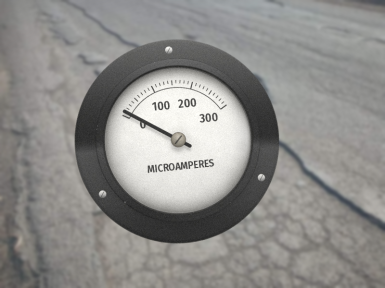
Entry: µA 10
